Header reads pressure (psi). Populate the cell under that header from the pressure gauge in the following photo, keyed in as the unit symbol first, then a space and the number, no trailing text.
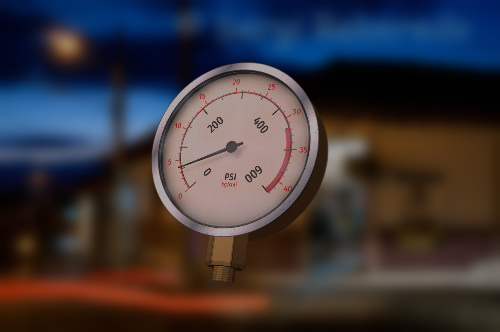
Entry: psi 50
